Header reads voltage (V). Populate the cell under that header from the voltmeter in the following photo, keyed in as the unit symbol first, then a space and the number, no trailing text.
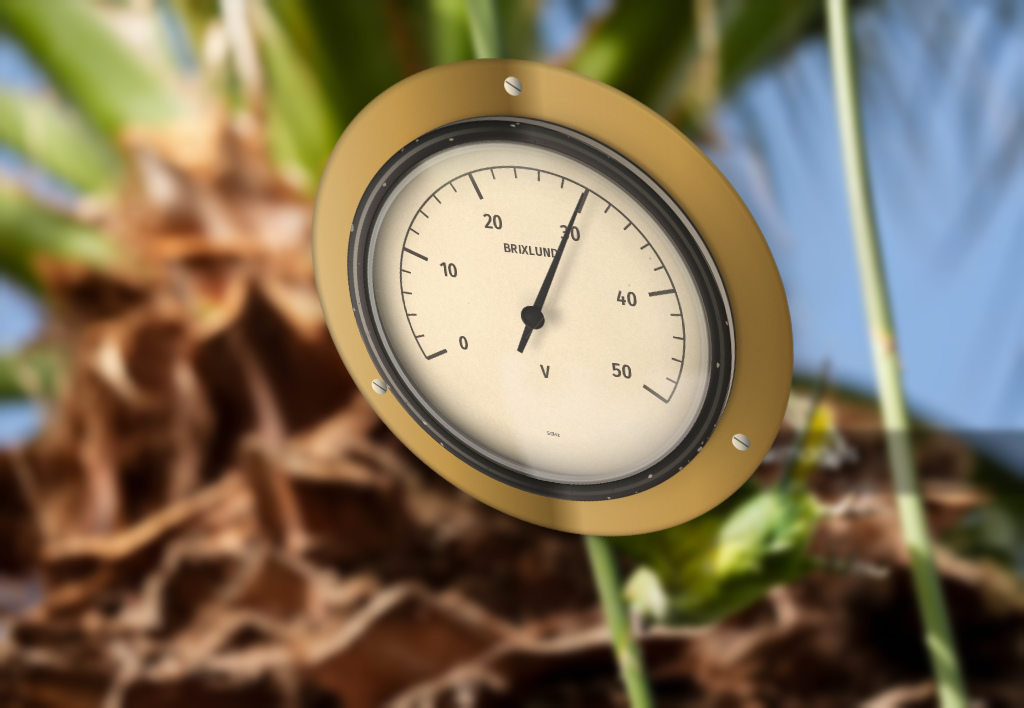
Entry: V 30
